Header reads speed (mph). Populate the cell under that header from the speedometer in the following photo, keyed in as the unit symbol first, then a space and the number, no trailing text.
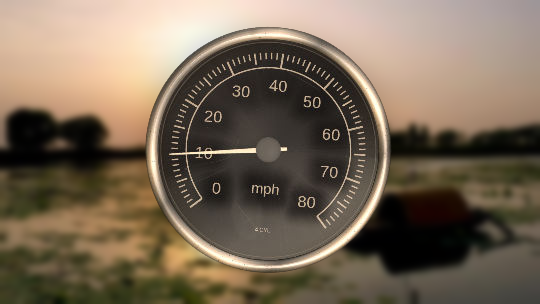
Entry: mph 10
